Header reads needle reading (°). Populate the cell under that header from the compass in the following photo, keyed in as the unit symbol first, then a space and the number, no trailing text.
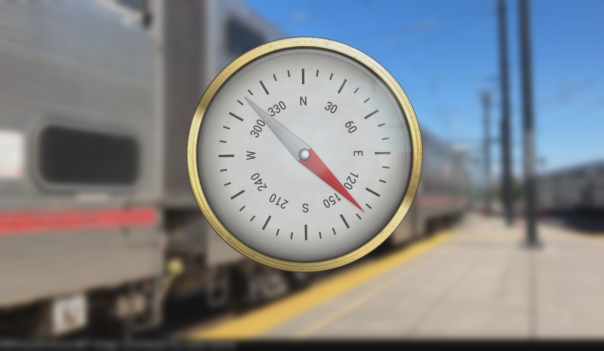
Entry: ° 135
